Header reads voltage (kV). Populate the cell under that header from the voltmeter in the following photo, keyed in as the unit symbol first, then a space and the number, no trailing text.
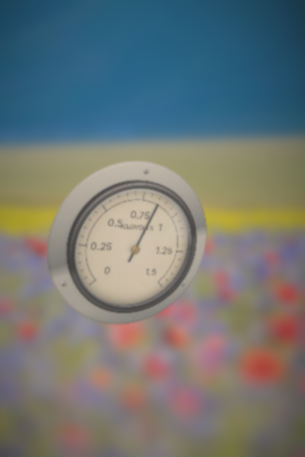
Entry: kV 0.85
